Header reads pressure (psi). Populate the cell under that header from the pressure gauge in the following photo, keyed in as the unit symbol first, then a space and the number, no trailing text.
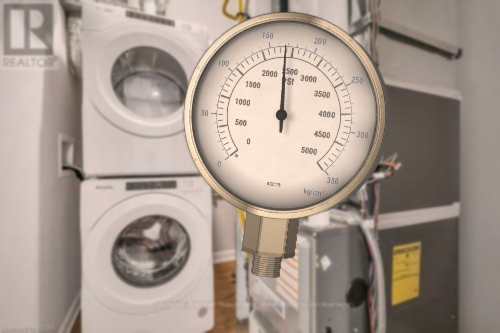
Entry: psi 2400
